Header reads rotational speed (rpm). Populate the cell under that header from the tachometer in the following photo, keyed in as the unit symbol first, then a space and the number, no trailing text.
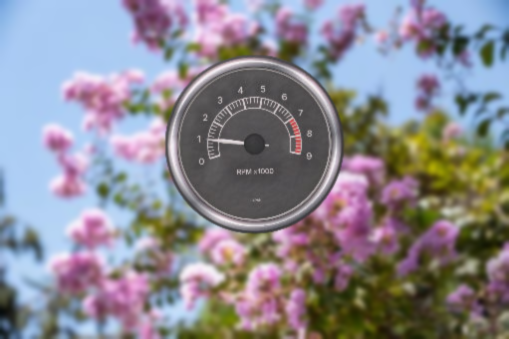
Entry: rpm 1000
